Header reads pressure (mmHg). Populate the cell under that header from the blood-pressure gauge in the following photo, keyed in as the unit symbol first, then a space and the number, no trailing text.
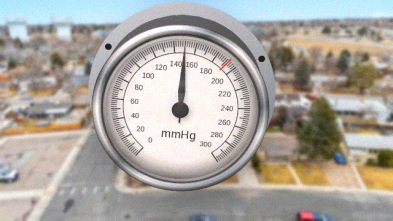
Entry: mmHg 150
